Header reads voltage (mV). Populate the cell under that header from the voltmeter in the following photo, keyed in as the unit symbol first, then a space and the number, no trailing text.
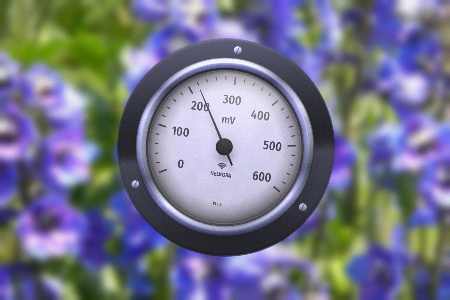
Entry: mV 220
